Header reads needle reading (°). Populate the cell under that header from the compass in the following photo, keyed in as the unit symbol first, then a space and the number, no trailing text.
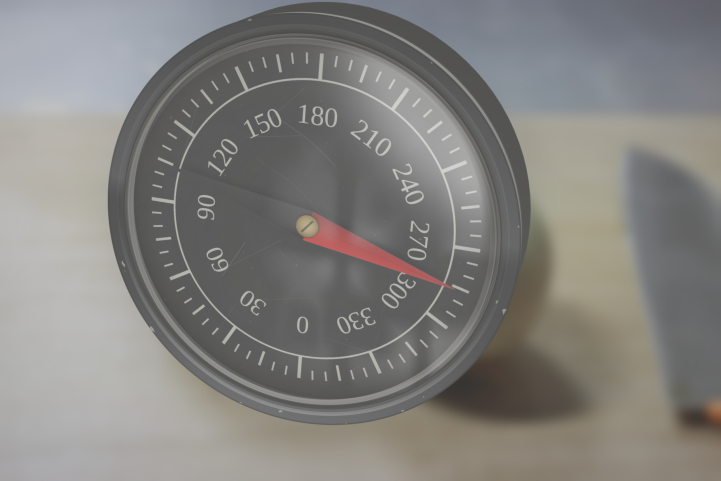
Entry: ° 285
